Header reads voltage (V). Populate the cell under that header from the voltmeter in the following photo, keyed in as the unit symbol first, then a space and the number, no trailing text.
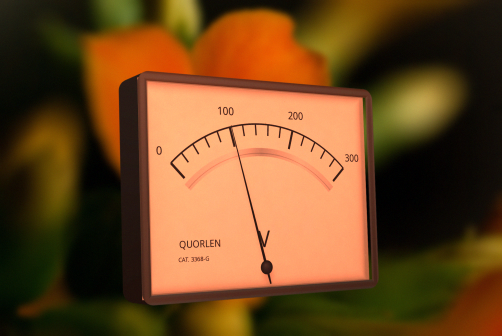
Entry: V 100
